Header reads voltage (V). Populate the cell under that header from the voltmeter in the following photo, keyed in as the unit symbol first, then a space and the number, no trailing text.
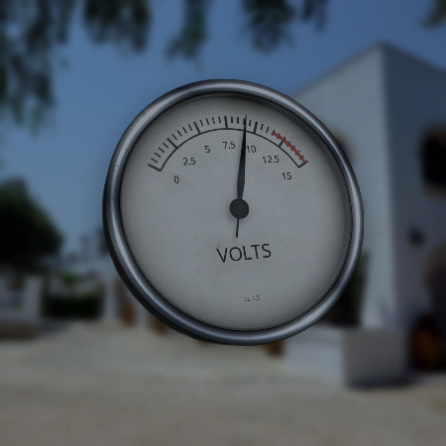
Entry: V 9
